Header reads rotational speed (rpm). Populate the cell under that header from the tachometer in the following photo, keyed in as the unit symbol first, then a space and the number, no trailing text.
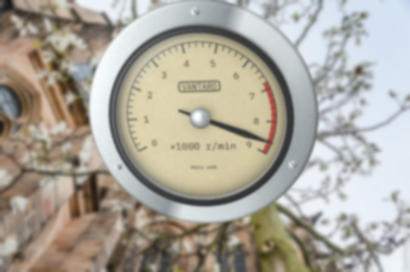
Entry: rpm 8600
